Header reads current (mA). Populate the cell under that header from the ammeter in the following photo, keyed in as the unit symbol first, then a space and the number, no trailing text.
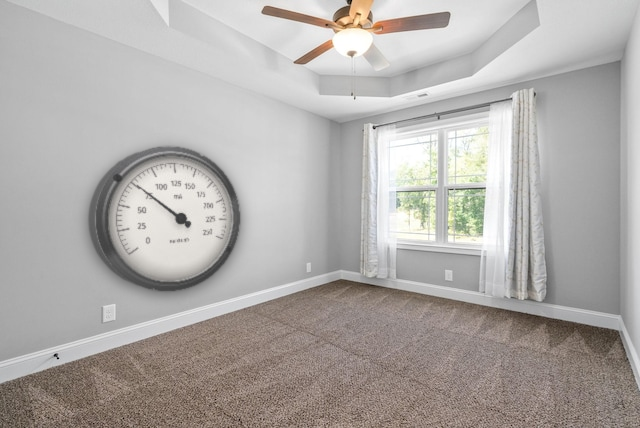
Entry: mA 75
